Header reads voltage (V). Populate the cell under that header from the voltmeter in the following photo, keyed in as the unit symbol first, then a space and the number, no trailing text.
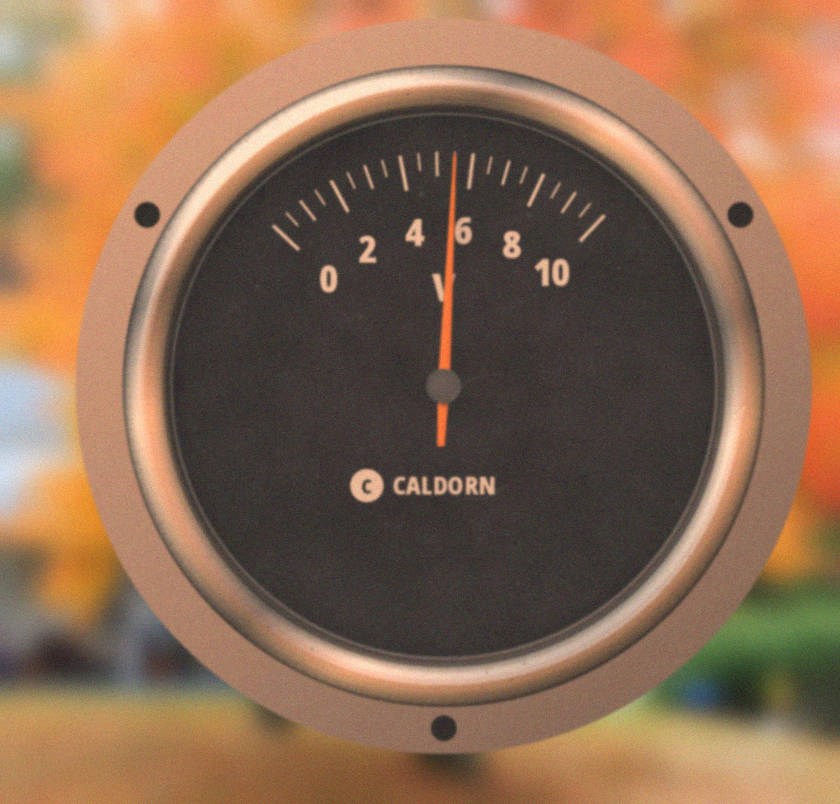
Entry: V 5.5
